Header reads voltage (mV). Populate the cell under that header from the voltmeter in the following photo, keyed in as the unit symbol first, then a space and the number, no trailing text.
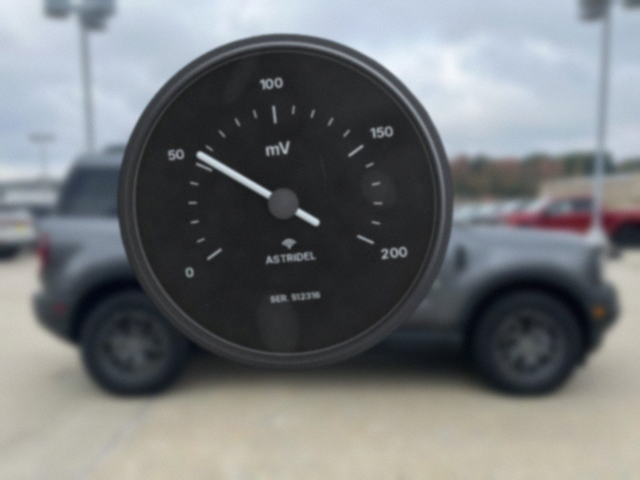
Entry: mV 55
